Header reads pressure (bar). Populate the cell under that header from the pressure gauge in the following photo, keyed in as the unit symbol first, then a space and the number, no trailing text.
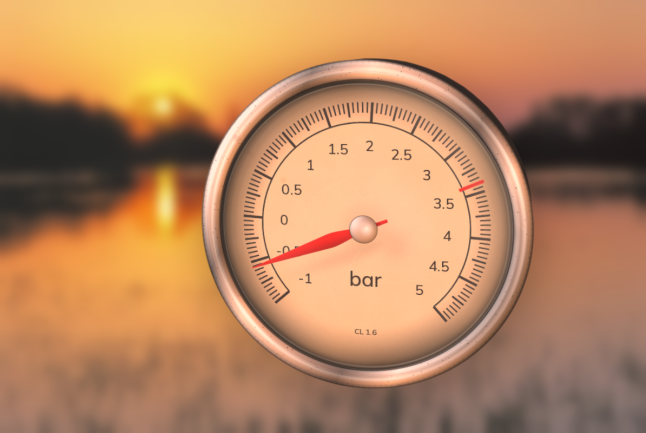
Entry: bar -0.55
